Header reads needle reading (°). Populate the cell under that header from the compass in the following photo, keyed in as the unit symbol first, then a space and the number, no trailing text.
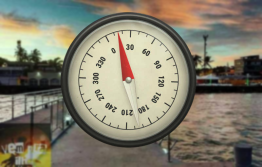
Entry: ° 15
